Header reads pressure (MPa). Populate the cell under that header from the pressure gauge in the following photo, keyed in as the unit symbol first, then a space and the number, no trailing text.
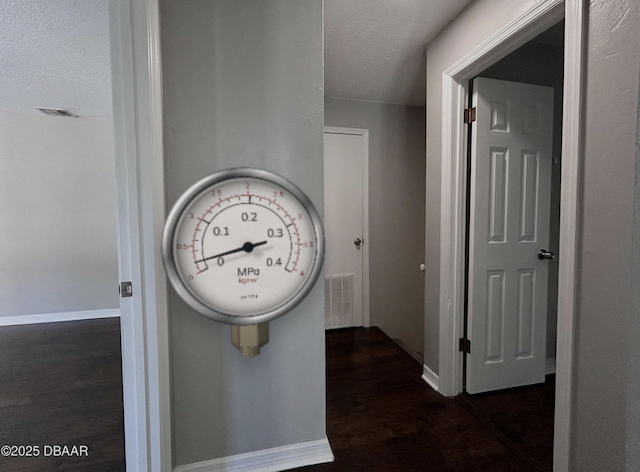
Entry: MPa 0.02
